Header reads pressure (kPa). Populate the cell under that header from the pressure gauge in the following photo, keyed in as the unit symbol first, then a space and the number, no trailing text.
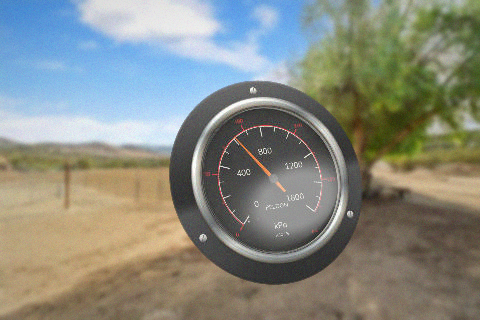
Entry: kPa 600
